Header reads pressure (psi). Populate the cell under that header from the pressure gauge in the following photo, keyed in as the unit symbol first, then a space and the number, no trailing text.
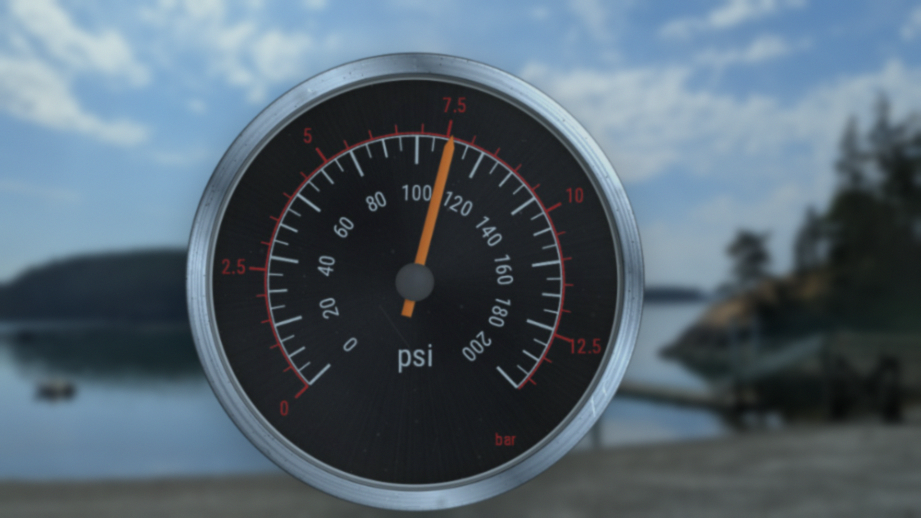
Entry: psi 110
